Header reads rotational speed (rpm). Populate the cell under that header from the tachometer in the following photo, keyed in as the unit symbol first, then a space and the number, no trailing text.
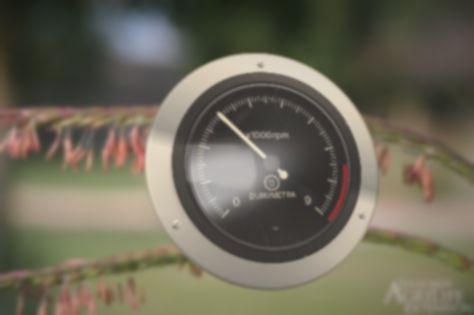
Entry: rpm 3000
